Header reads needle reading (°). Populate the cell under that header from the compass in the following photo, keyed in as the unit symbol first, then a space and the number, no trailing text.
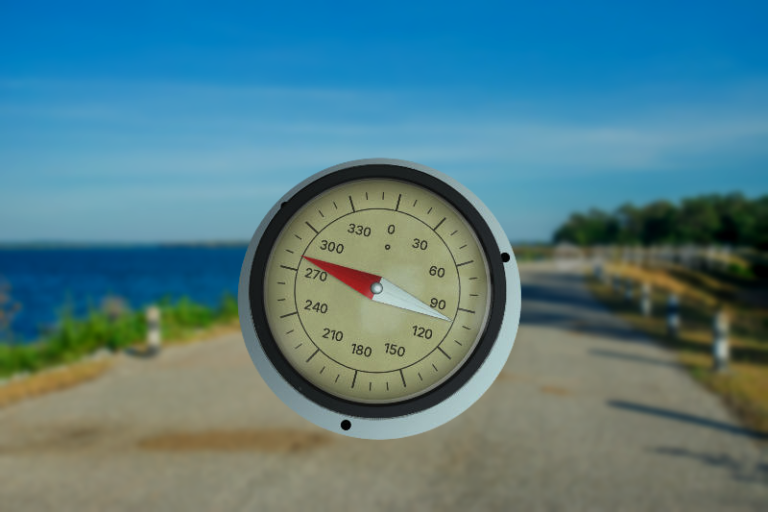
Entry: ° 280
